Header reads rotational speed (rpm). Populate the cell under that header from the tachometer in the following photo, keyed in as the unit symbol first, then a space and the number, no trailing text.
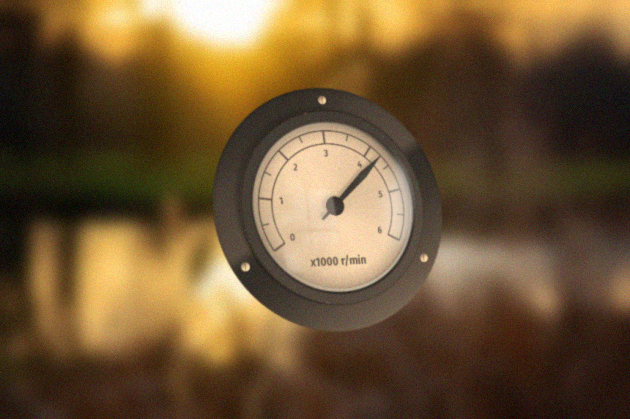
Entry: rpm 4250
